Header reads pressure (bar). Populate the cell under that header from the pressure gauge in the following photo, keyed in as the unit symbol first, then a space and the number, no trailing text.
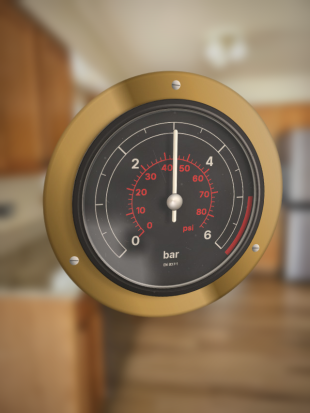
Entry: bar 3
